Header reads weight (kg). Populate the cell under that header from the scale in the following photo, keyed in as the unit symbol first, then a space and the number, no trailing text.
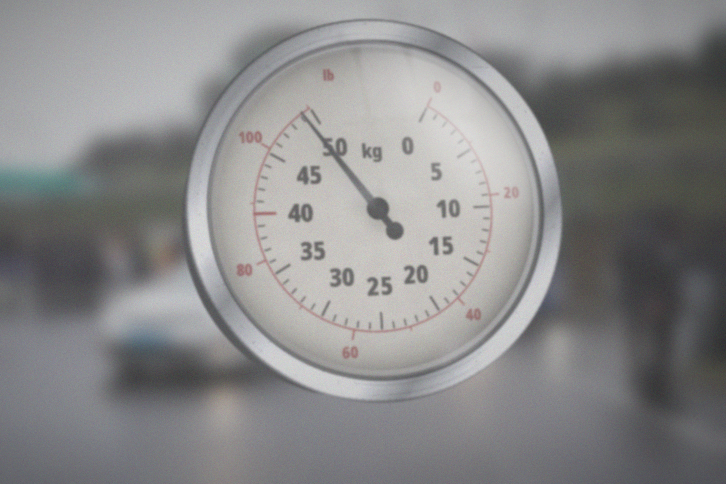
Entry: kg 49
